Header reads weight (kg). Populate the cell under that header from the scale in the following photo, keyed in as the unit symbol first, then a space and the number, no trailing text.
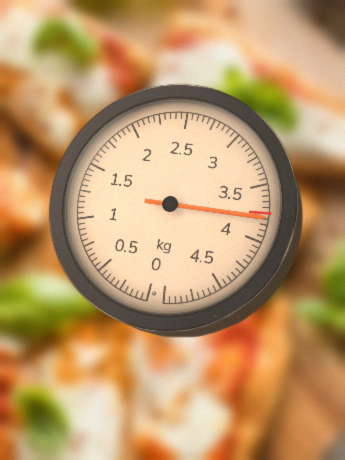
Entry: kg 3.8
